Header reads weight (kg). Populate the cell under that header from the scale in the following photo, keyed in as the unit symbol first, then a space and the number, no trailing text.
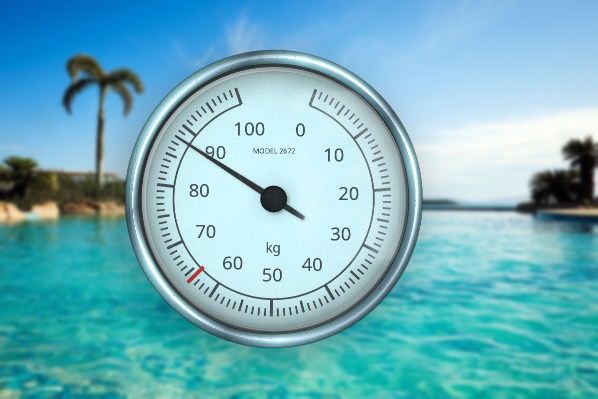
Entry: kg 88
